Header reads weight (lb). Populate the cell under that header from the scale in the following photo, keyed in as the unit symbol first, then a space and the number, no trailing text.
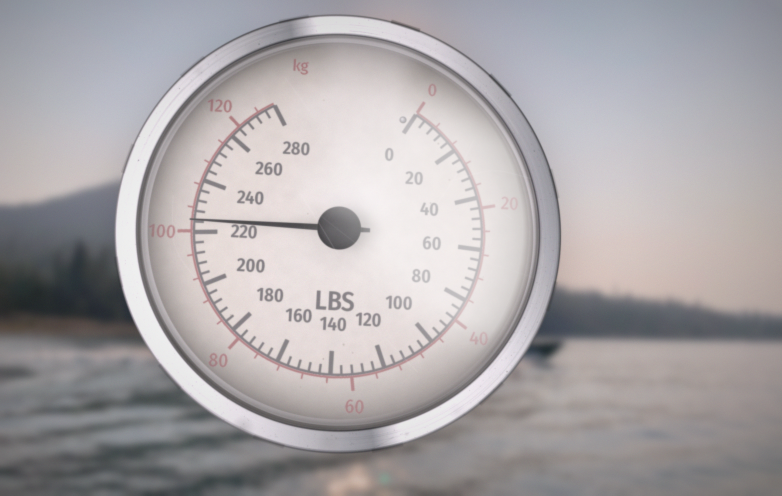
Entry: lb 224
